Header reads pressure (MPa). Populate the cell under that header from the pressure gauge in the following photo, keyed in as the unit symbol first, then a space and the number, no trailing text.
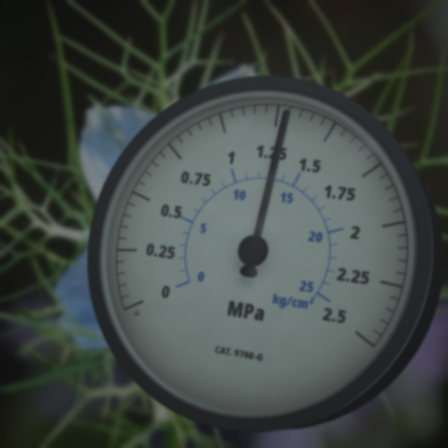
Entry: MPa 1.3
